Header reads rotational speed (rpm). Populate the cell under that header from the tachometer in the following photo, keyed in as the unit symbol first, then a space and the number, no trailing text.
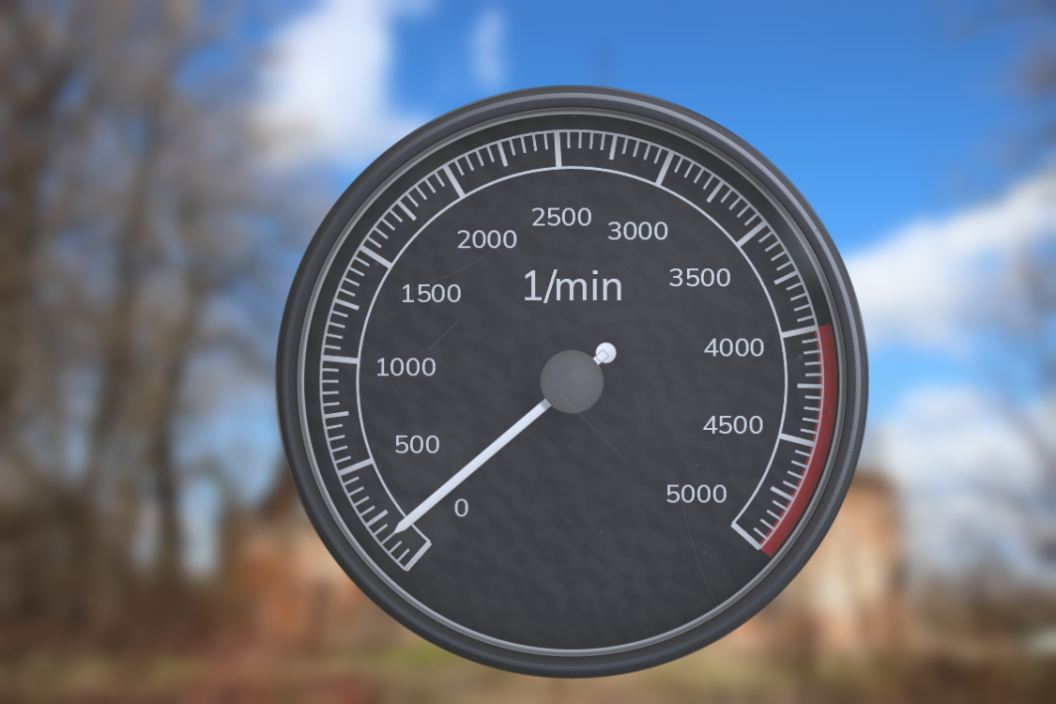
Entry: rpm 150
